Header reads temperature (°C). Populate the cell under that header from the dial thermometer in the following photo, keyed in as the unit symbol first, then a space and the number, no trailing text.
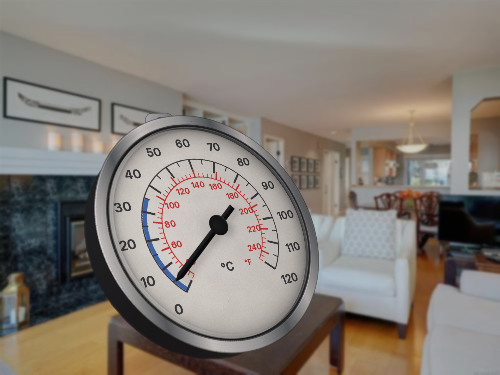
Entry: °C 5
